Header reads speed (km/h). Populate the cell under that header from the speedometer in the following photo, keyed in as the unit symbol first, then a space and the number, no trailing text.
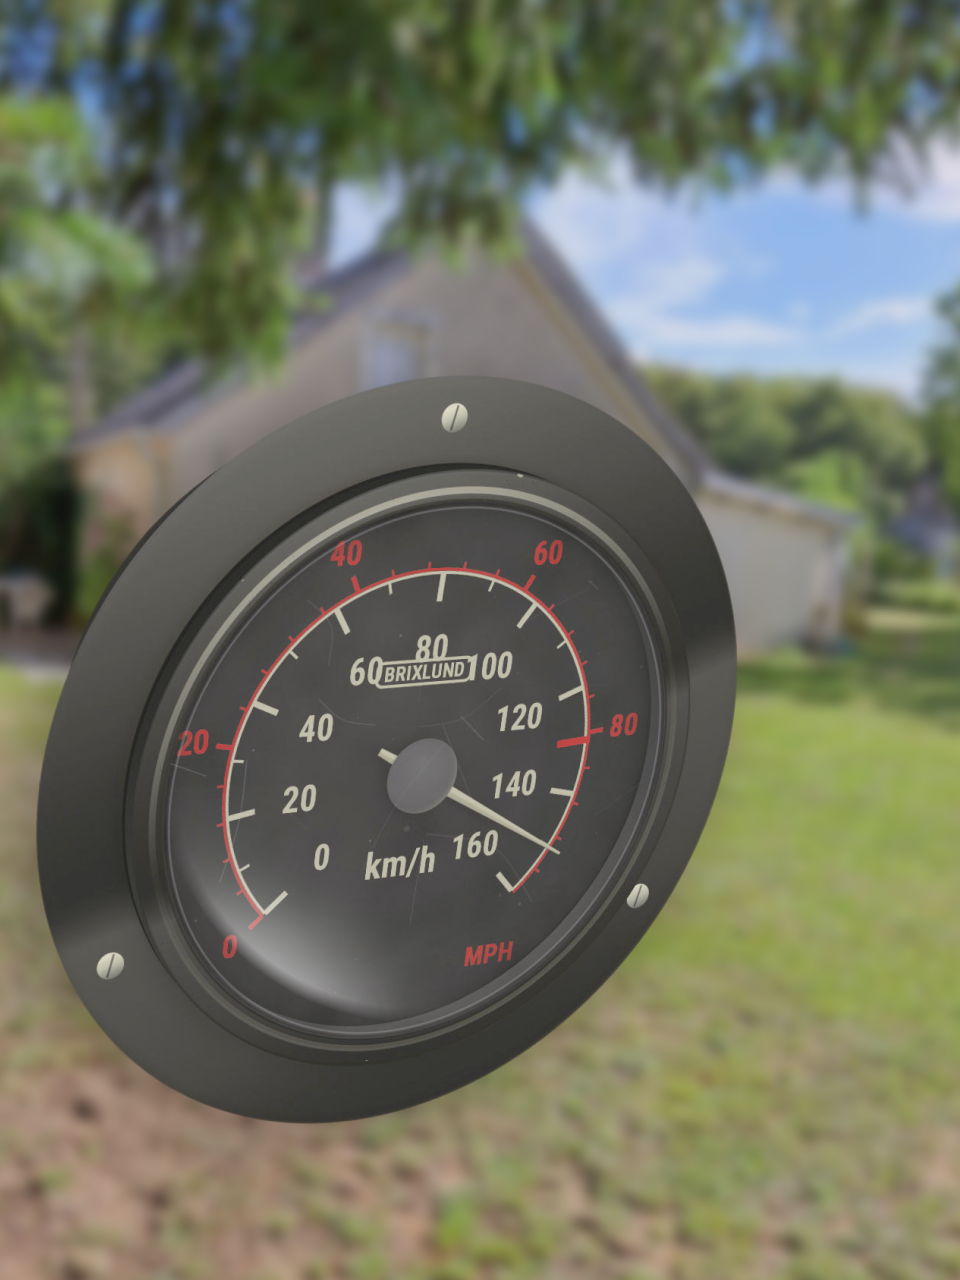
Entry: km/h 150
